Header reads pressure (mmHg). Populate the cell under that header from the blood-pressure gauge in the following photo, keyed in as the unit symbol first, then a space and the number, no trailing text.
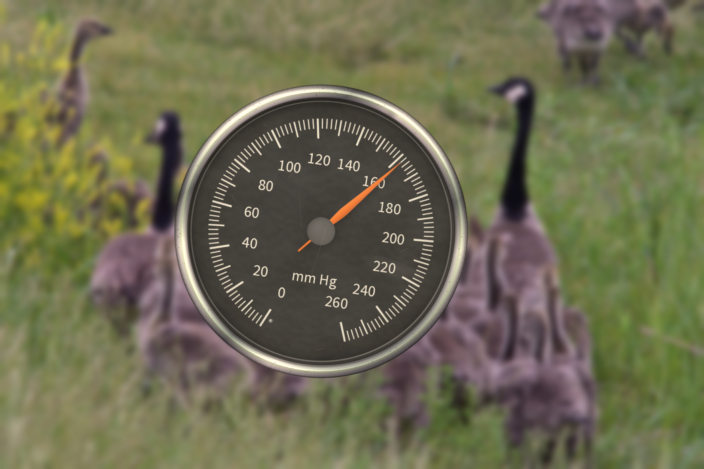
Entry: mmHg 162
